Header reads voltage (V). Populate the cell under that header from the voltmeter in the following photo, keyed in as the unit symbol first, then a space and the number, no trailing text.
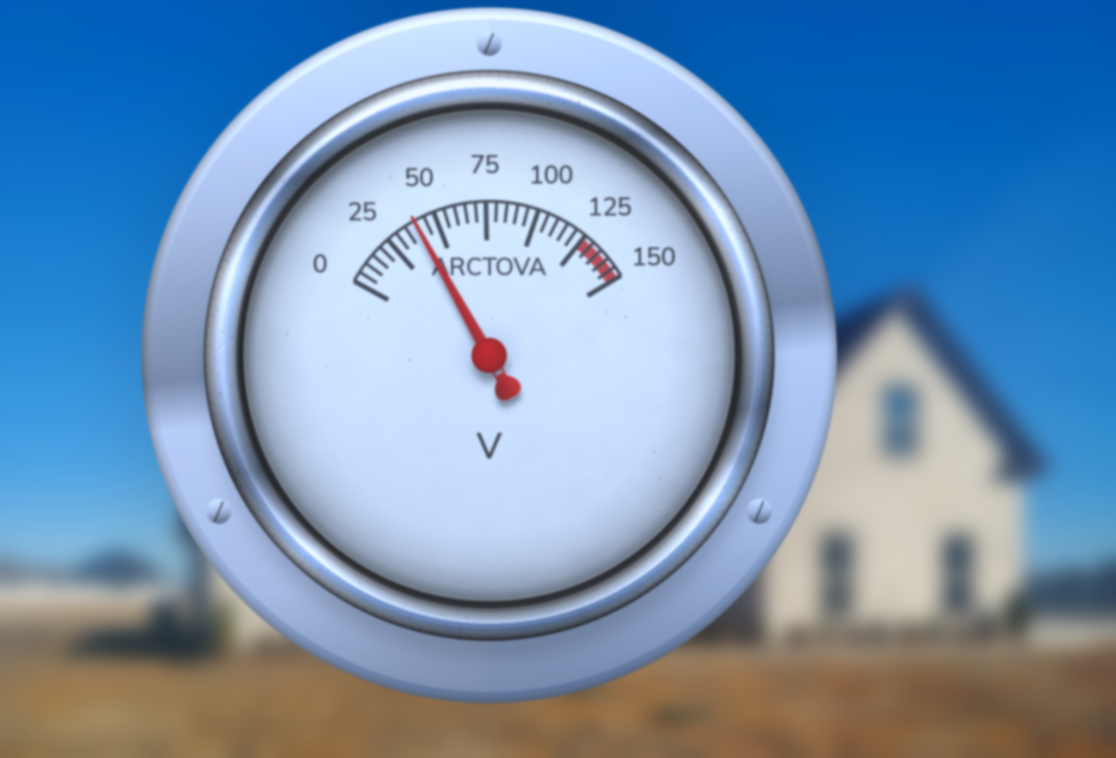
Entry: V 40
